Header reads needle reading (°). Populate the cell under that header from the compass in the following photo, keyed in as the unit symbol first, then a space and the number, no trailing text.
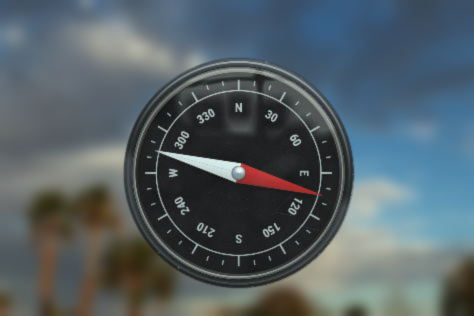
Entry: ° 105
